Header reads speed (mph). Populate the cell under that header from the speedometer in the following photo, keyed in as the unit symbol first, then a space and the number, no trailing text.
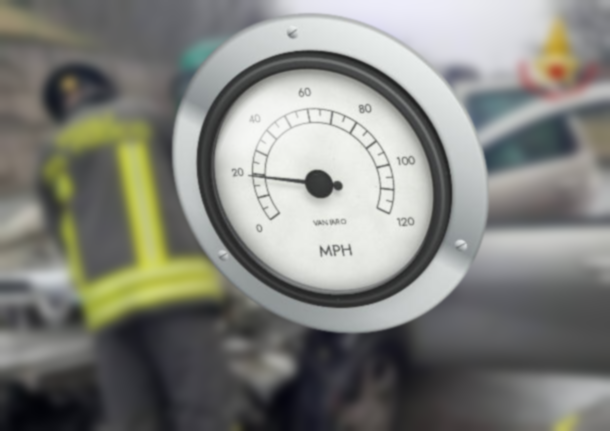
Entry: mph 20
